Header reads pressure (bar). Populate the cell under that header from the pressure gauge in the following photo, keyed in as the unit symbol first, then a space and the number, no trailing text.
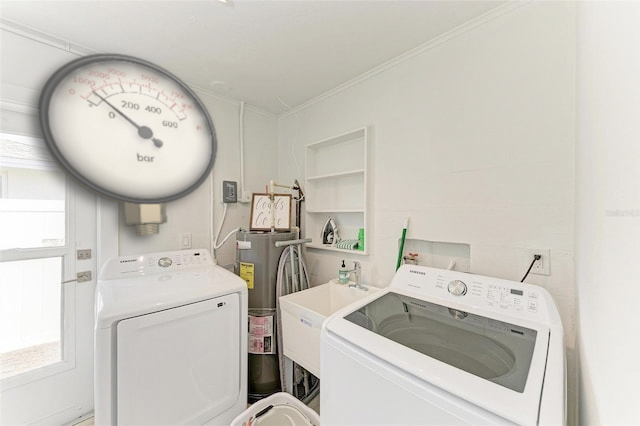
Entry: bar 50
